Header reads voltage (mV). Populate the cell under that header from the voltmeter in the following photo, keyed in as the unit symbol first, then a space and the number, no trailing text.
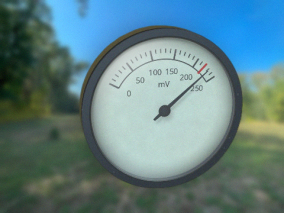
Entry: mV 230
